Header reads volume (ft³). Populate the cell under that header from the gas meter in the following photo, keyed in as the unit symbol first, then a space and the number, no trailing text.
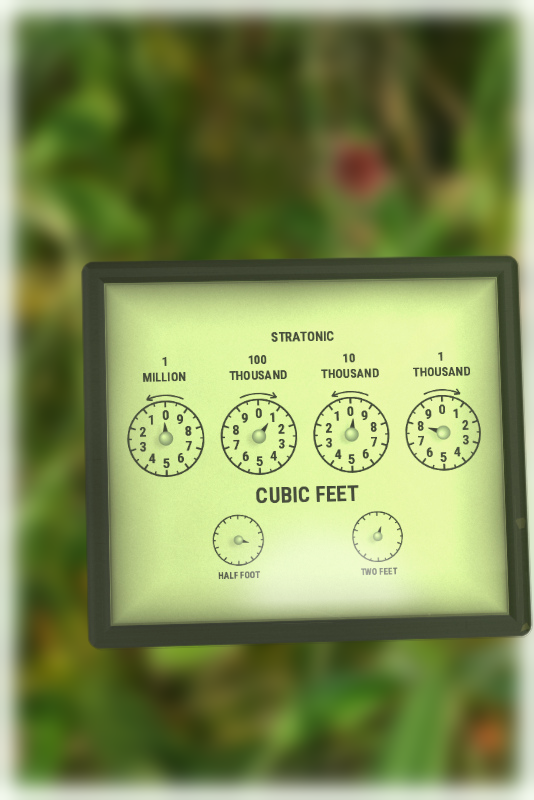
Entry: ft³ 9800
